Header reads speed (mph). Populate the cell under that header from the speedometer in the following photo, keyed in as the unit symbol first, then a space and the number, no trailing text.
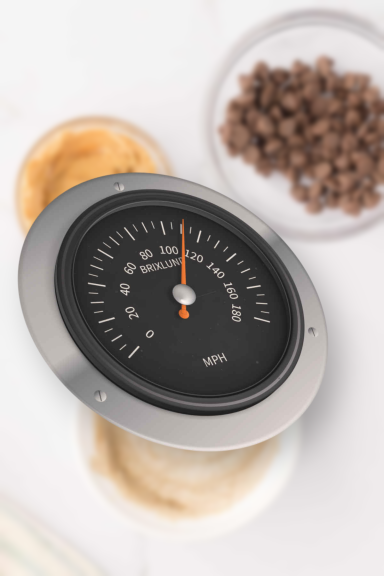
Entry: mph 110
